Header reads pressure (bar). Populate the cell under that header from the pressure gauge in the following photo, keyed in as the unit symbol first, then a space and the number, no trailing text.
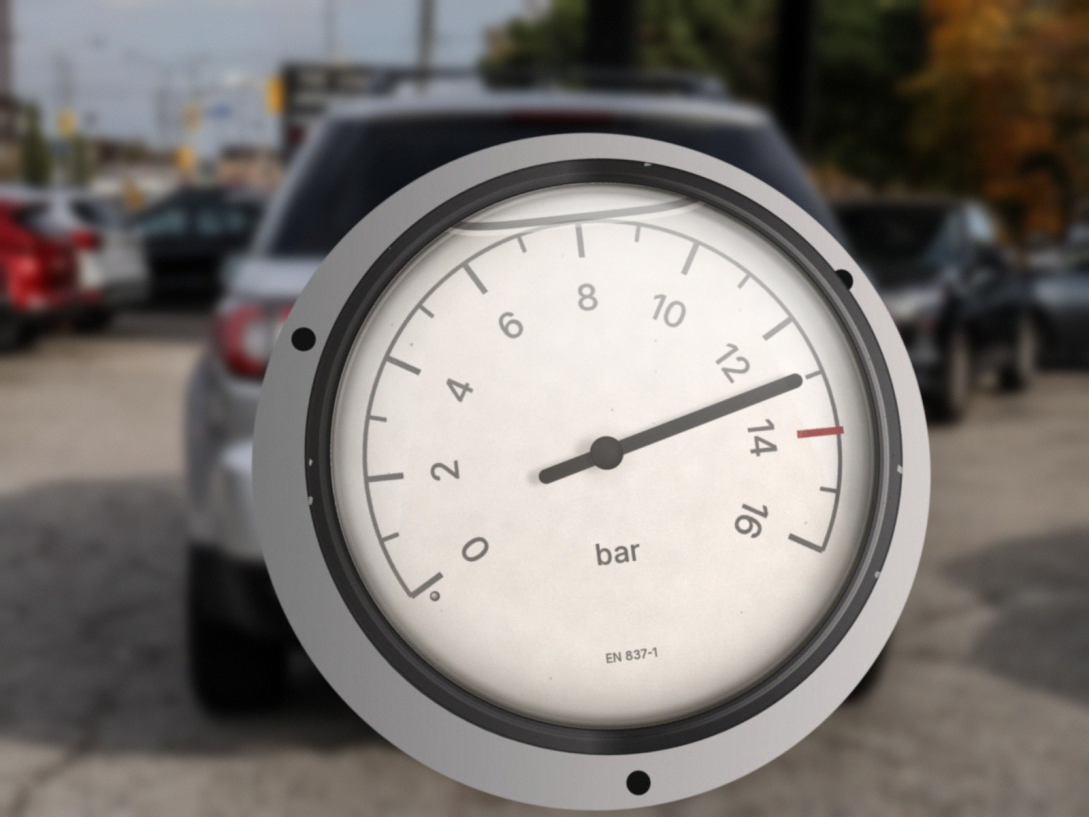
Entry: bar 13
